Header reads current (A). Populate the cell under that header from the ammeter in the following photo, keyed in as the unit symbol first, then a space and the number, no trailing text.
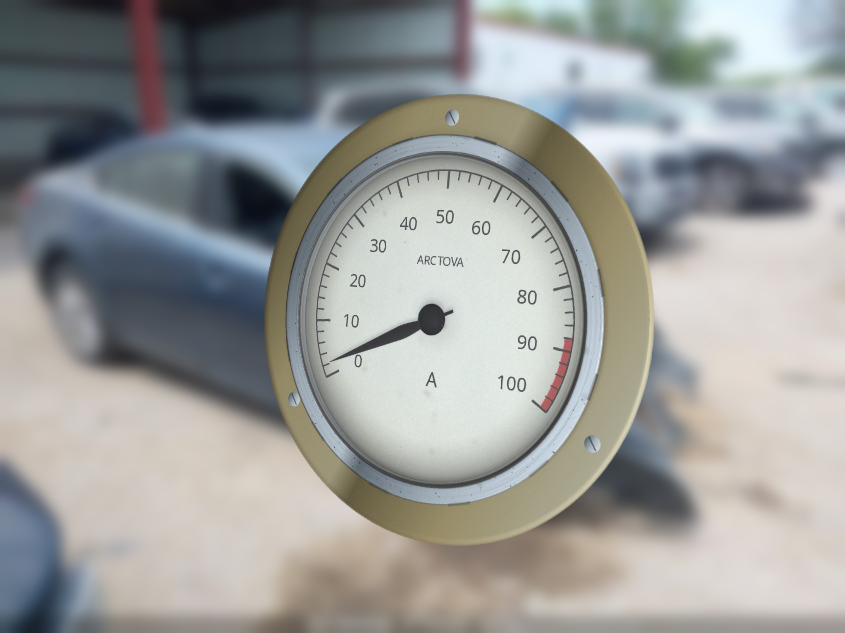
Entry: A 2
